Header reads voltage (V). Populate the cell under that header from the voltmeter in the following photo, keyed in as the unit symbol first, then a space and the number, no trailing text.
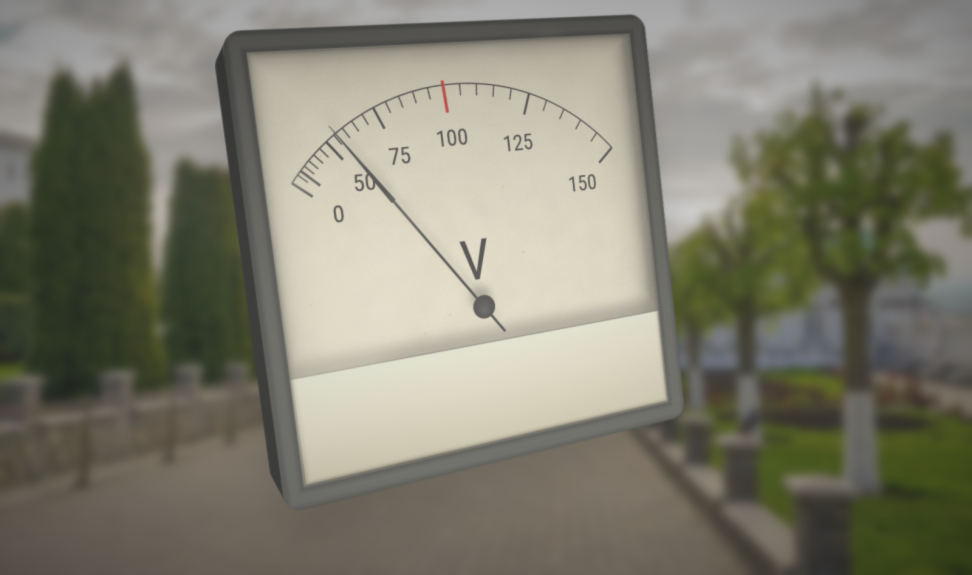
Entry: V 55
